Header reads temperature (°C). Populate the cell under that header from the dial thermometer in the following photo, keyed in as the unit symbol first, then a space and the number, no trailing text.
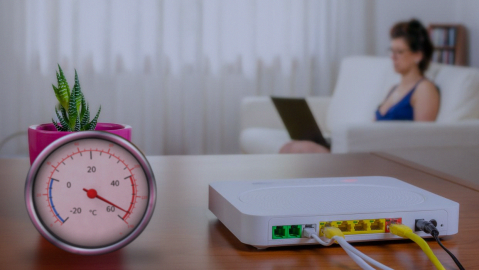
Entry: °C 56
